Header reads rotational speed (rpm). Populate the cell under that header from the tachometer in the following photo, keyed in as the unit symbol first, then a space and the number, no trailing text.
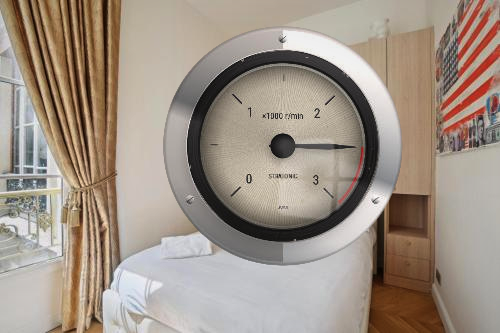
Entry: rpm 2500
